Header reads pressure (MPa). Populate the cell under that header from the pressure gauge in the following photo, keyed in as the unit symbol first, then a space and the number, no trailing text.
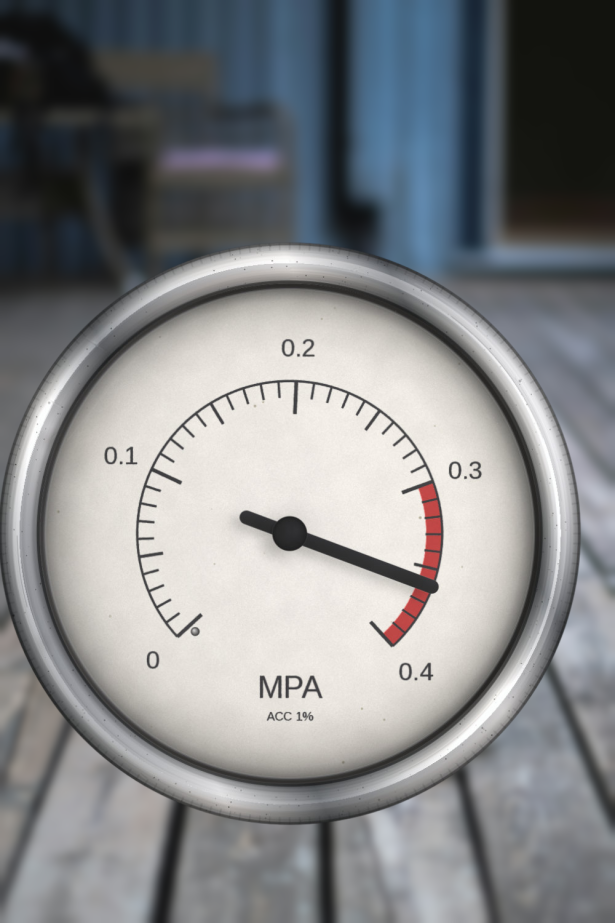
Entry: MPa 0.36
